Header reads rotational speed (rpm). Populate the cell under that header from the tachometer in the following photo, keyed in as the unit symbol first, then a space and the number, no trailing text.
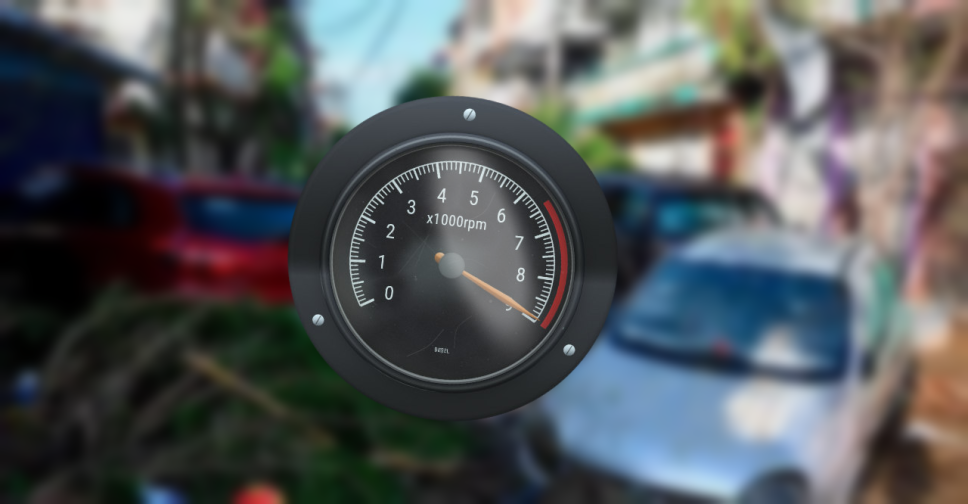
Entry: rpm 8900
